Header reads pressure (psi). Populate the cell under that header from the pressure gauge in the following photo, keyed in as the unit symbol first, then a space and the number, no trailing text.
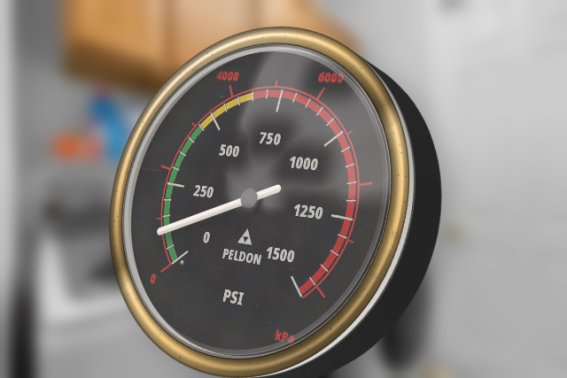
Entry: psi 100
